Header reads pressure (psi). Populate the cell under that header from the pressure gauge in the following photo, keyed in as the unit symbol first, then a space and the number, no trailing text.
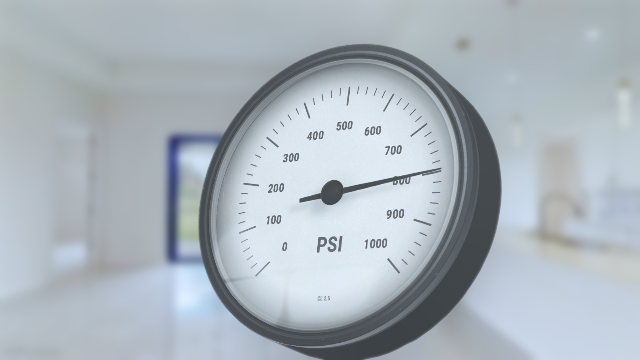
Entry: psi 800
